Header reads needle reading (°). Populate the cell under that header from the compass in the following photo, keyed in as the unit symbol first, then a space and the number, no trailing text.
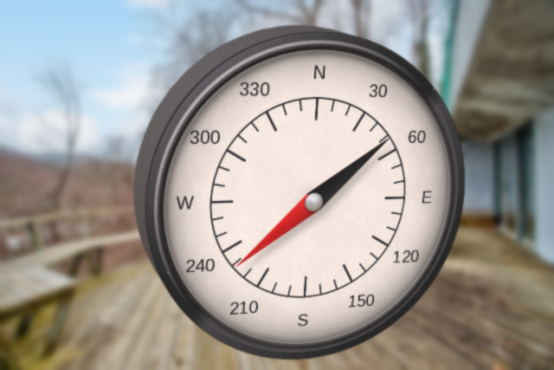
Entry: ° 230
